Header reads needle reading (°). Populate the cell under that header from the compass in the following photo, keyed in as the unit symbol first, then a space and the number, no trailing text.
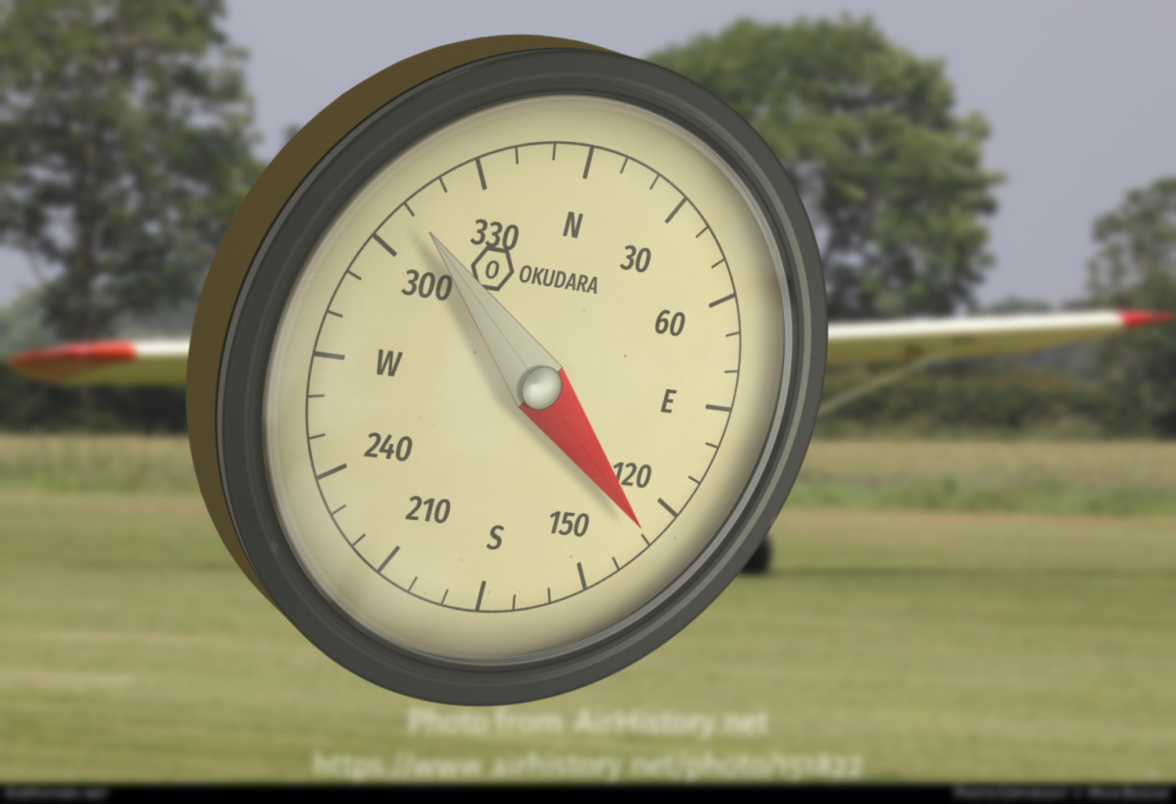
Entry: ° 130
